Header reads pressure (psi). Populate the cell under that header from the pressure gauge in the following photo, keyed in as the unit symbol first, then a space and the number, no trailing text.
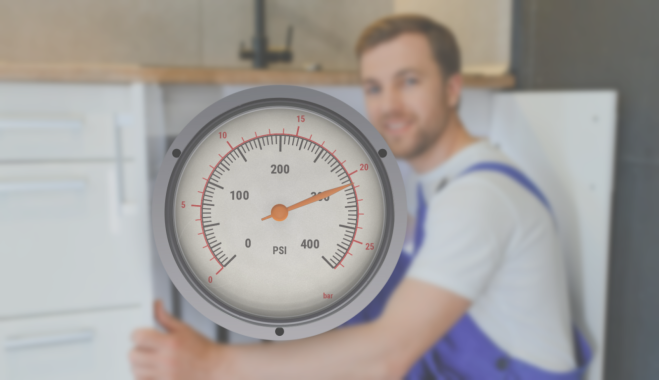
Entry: psi 300
